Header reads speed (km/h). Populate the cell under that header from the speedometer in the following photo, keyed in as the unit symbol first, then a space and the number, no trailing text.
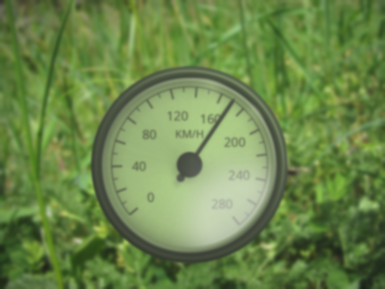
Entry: km/h 170
